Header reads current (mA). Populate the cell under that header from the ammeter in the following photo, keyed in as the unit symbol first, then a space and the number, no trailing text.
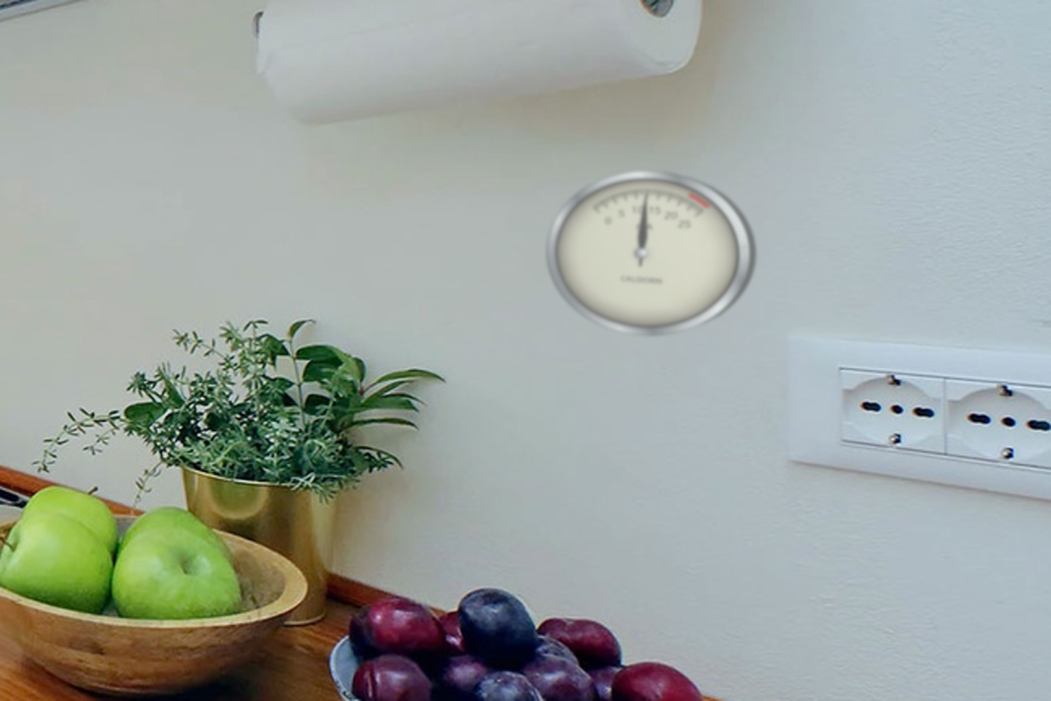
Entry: mA 12.5
